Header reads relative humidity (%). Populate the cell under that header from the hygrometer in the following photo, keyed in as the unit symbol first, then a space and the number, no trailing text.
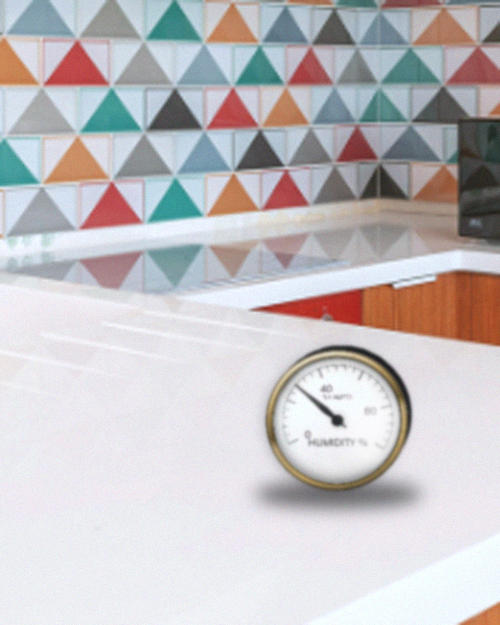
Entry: % 28
